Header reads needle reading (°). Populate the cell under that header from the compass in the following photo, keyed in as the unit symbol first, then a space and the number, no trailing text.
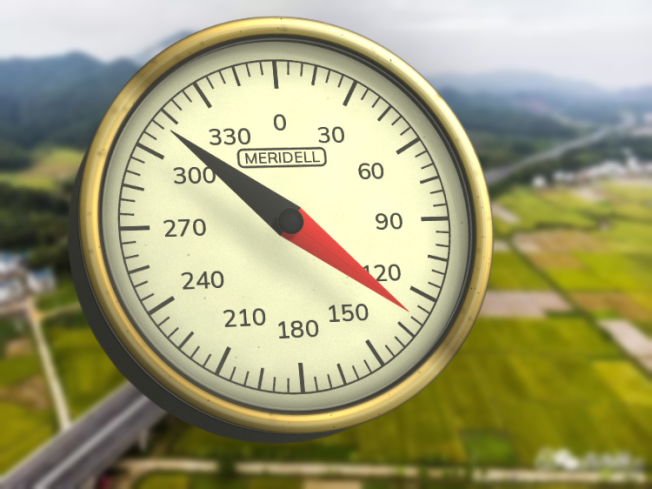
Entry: ° 130
